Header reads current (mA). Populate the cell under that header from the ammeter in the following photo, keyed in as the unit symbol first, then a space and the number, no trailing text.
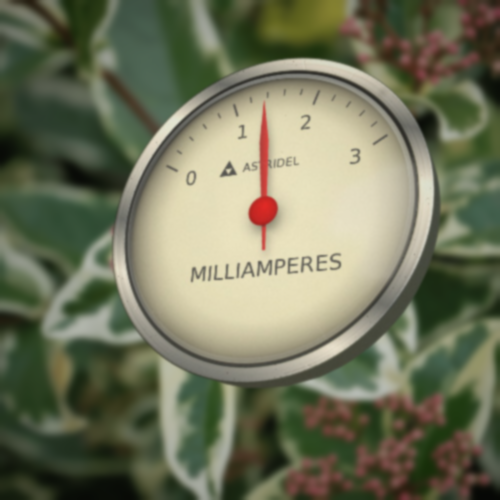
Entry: mA 1.4
